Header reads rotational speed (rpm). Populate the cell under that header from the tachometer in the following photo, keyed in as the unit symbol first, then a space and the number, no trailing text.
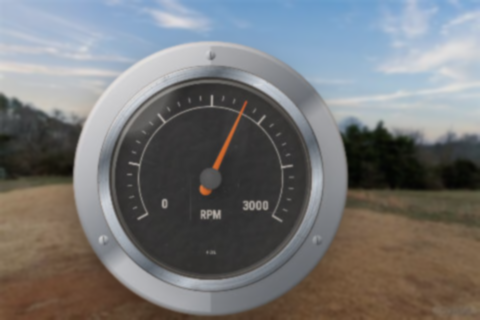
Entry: rpm 1800
